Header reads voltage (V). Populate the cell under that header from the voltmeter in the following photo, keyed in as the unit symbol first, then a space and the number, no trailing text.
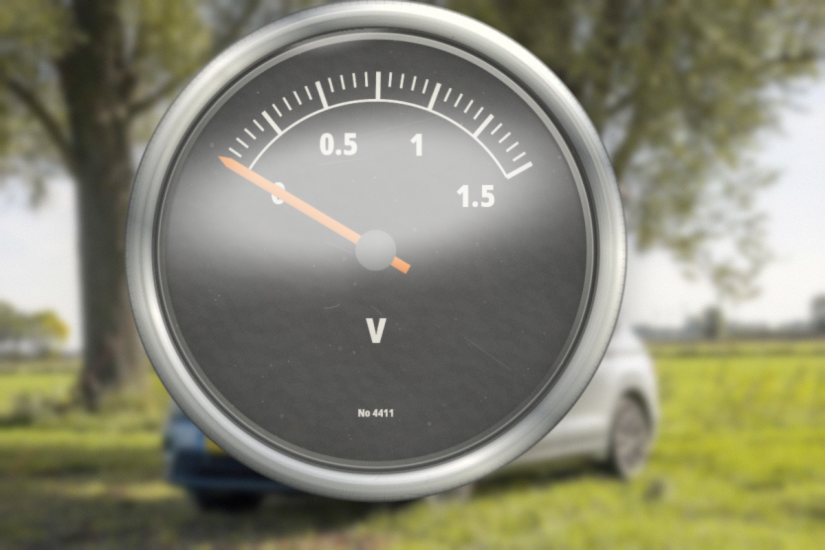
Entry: V 0
